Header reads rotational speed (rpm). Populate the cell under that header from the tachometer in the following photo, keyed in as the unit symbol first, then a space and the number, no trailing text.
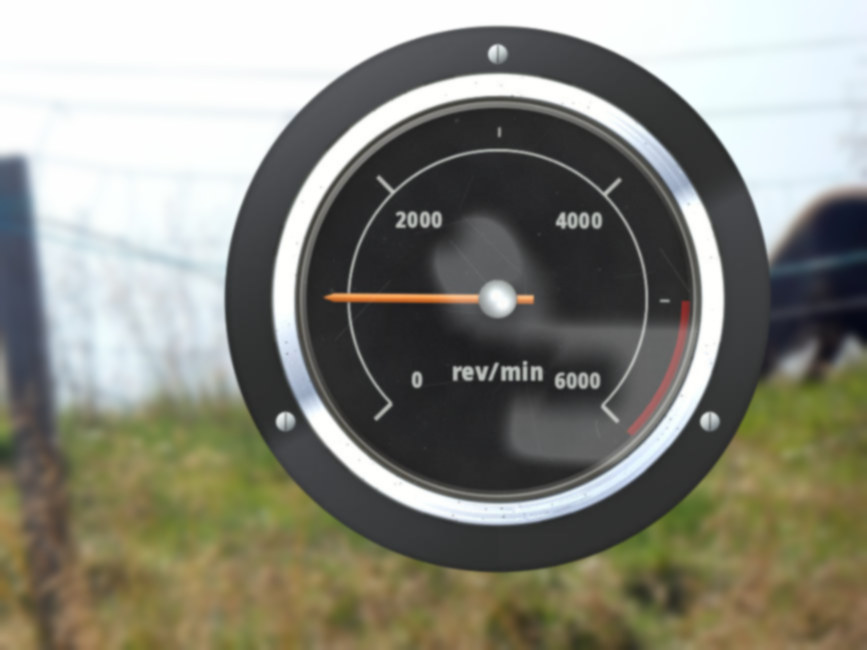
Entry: rpm 1000
